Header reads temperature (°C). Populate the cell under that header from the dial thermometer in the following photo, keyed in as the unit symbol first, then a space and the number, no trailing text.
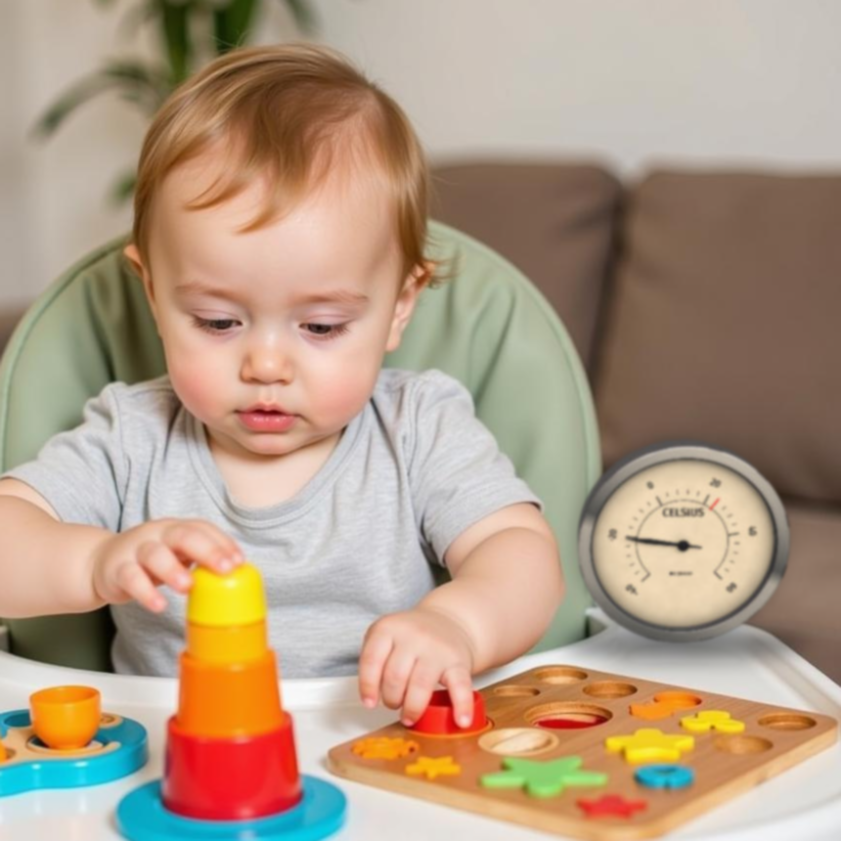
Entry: °C -20
